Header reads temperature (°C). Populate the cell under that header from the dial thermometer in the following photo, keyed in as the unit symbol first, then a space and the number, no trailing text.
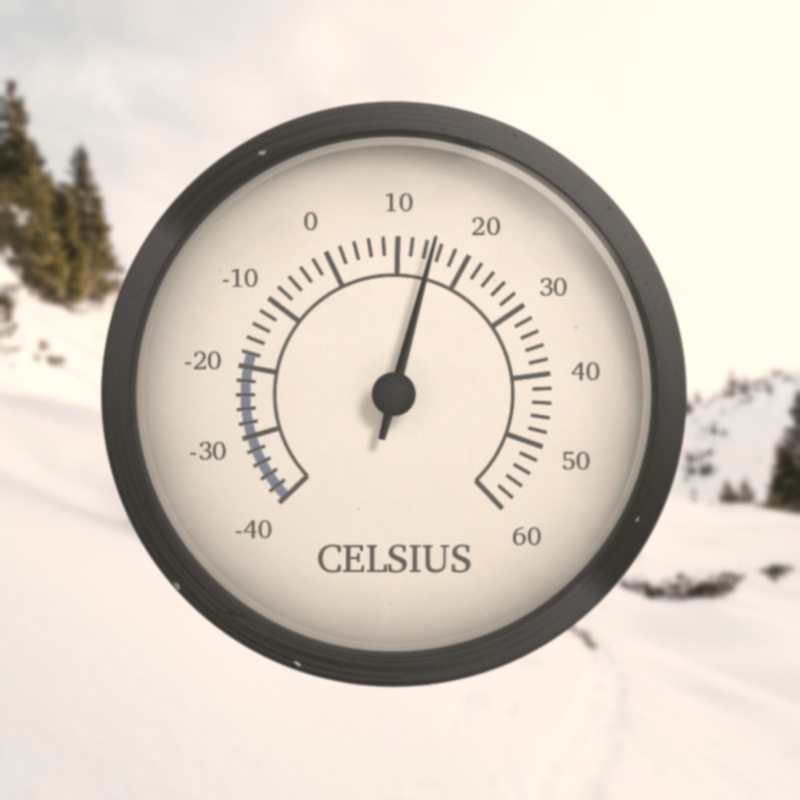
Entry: °C 15
